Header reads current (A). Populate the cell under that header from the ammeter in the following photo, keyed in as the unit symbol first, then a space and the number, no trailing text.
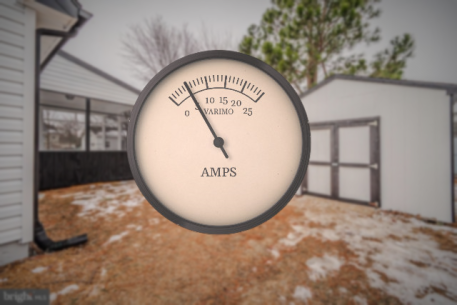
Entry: A 5
